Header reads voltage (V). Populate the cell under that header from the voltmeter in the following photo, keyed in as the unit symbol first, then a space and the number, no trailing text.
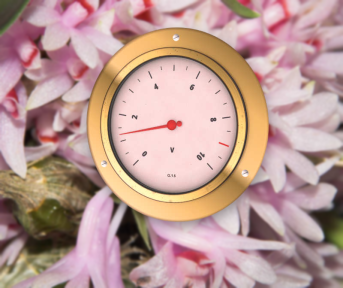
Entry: V 1.25
